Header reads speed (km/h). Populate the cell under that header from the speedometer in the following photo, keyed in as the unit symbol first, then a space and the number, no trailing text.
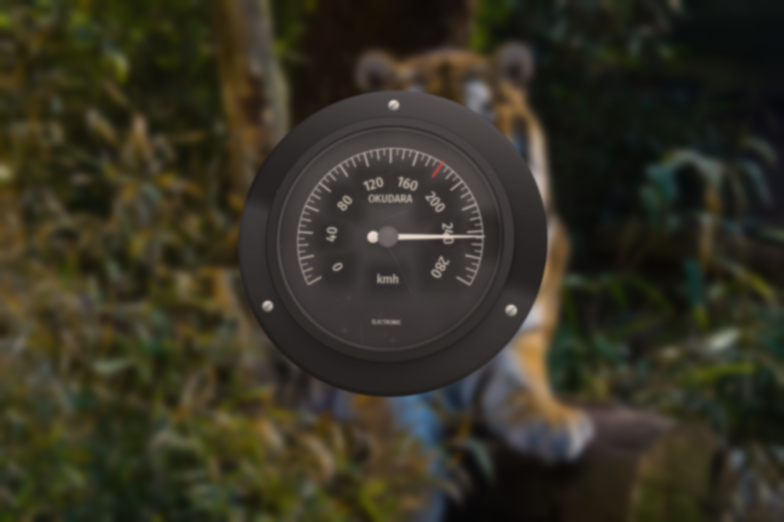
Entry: km/h 245
